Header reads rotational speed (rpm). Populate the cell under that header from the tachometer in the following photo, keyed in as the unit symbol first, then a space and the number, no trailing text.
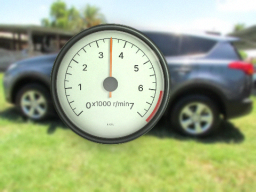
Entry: rpm 3500
